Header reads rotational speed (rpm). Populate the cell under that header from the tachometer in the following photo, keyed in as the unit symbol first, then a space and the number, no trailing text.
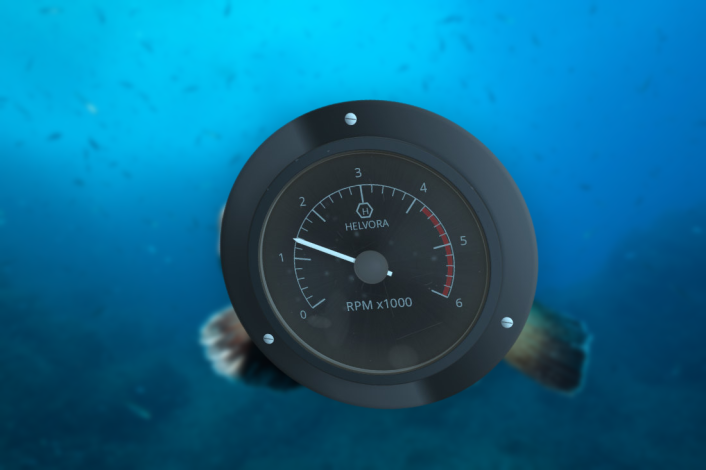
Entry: rpm 1400
